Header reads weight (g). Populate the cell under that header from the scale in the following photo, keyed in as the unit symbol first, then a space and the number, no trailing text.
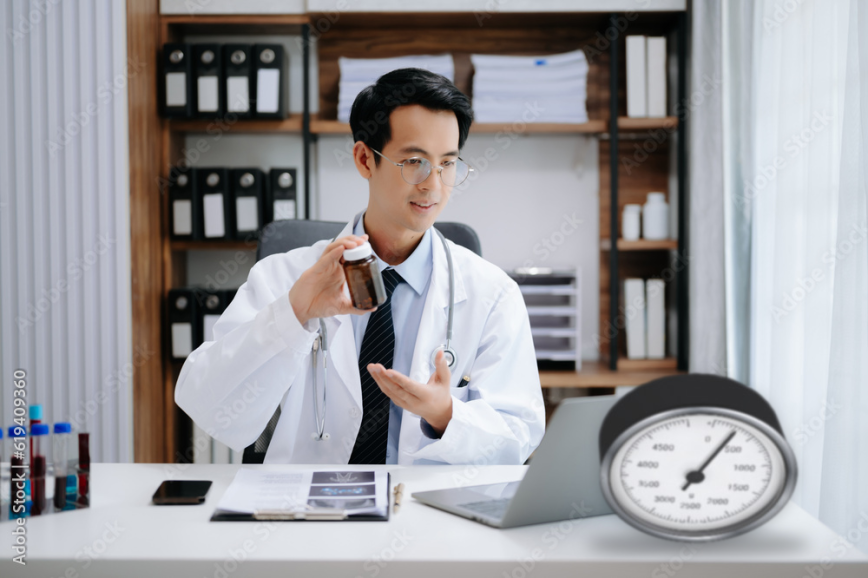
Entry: g 250
